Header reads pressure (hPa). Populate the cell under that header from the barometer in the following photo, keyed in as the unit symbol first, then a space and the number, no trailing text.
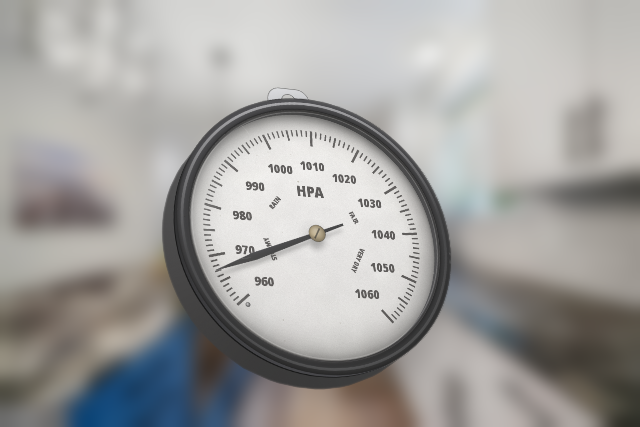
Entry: hPa 967
